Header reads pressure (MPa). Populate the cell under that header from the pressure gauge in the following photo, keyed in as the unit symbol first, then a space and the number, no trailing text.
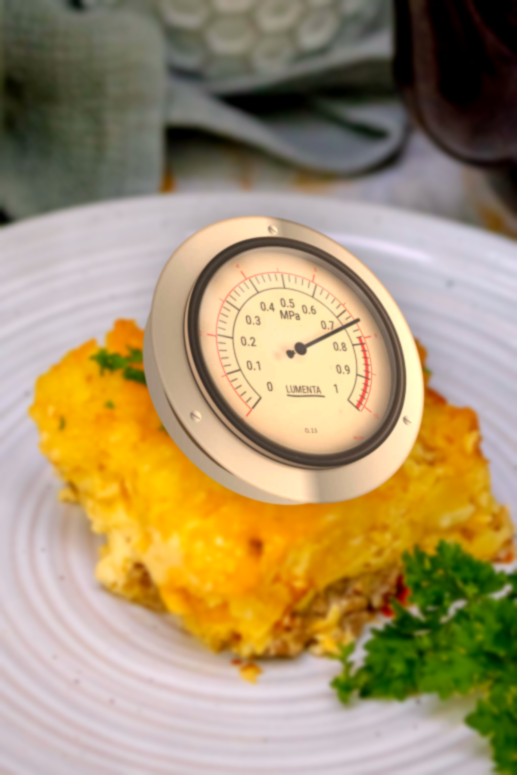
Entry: MPa 0.74
